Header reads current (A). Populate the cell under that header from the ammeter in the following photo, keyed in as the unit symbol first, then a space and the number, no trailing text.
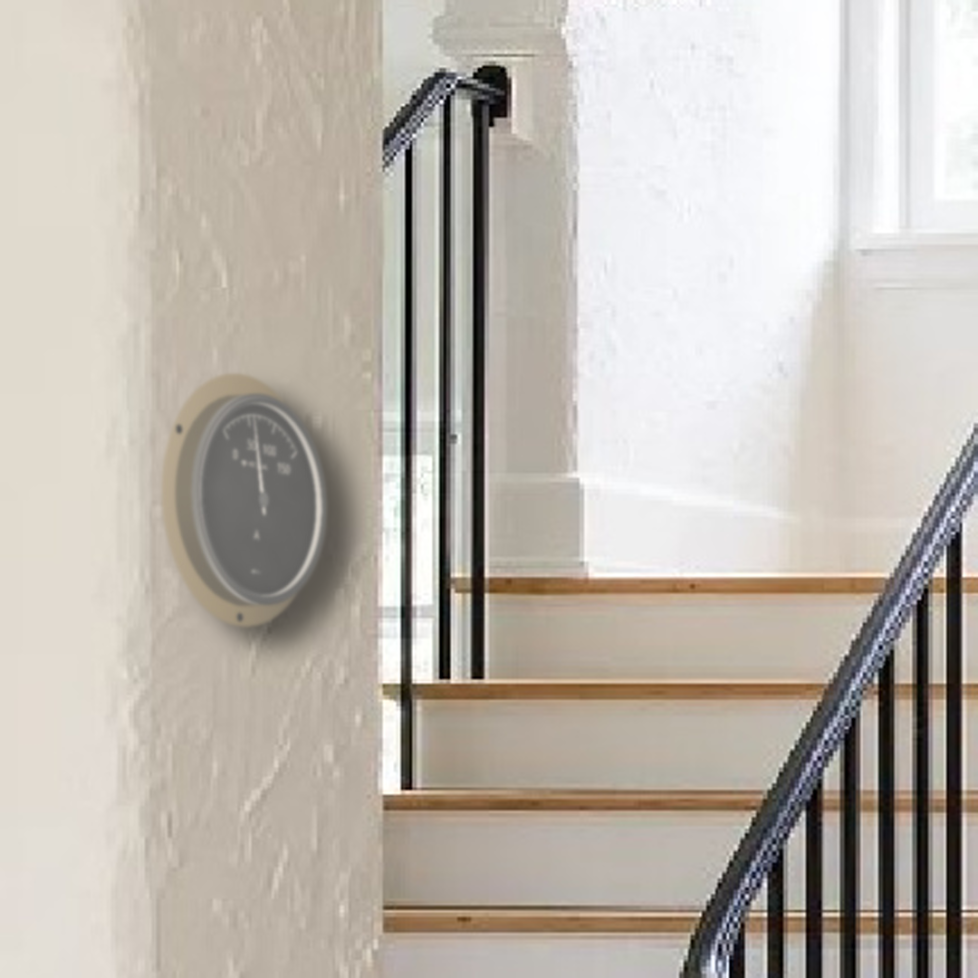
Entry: A 50
